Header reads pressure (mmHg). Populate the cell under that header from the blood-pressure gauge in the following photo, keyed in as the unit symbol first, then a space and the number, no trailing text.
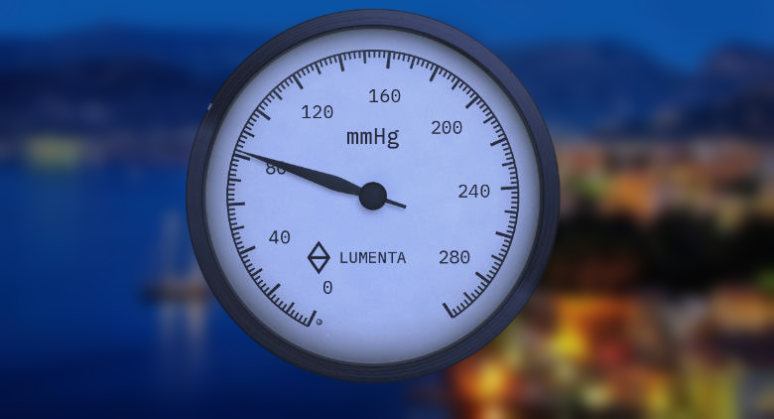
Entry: mmHg 82
